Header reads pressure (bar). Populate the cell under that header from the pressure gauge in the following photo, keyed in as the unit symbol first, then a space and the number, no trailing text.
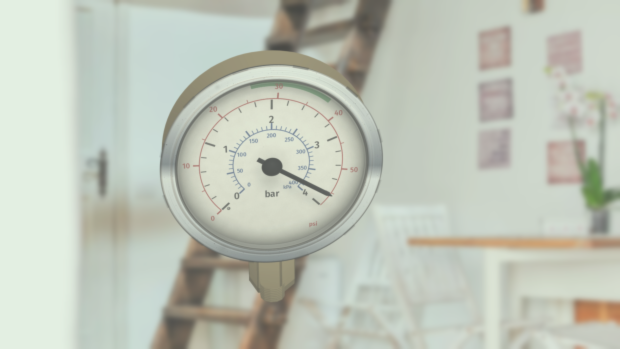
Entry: bar 3.8
